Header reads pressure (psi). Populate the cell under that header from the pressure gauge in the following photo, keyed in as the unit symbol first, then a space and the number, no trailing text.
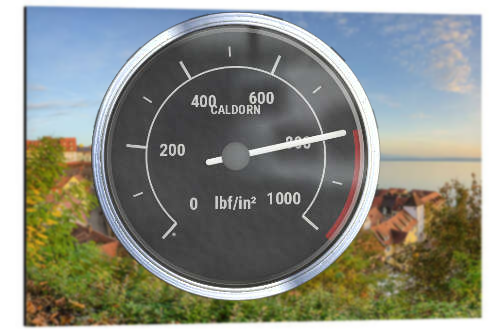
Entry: psi 800
